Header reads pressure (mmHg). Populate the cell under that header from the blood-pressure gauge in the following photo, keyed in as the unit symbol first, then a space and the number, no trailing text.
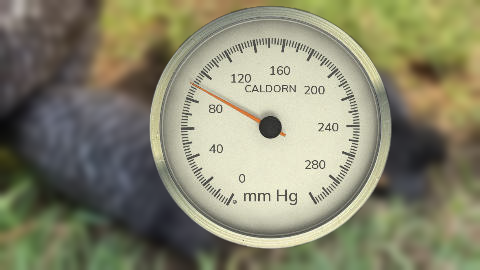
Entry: mmHg 90
